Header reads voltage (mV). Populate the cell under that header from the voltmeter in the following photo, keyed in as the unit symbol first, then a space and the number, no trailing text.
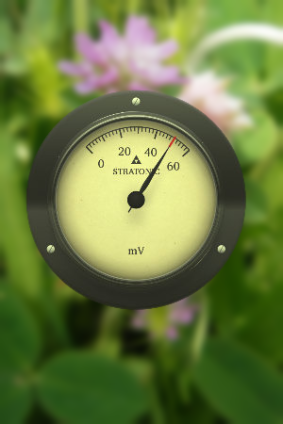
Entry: mV 50
